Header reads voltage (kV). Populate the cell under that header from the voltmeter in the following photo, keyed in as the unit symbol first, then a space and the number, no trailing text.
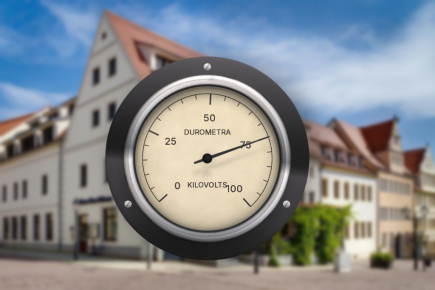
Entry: kV 75
